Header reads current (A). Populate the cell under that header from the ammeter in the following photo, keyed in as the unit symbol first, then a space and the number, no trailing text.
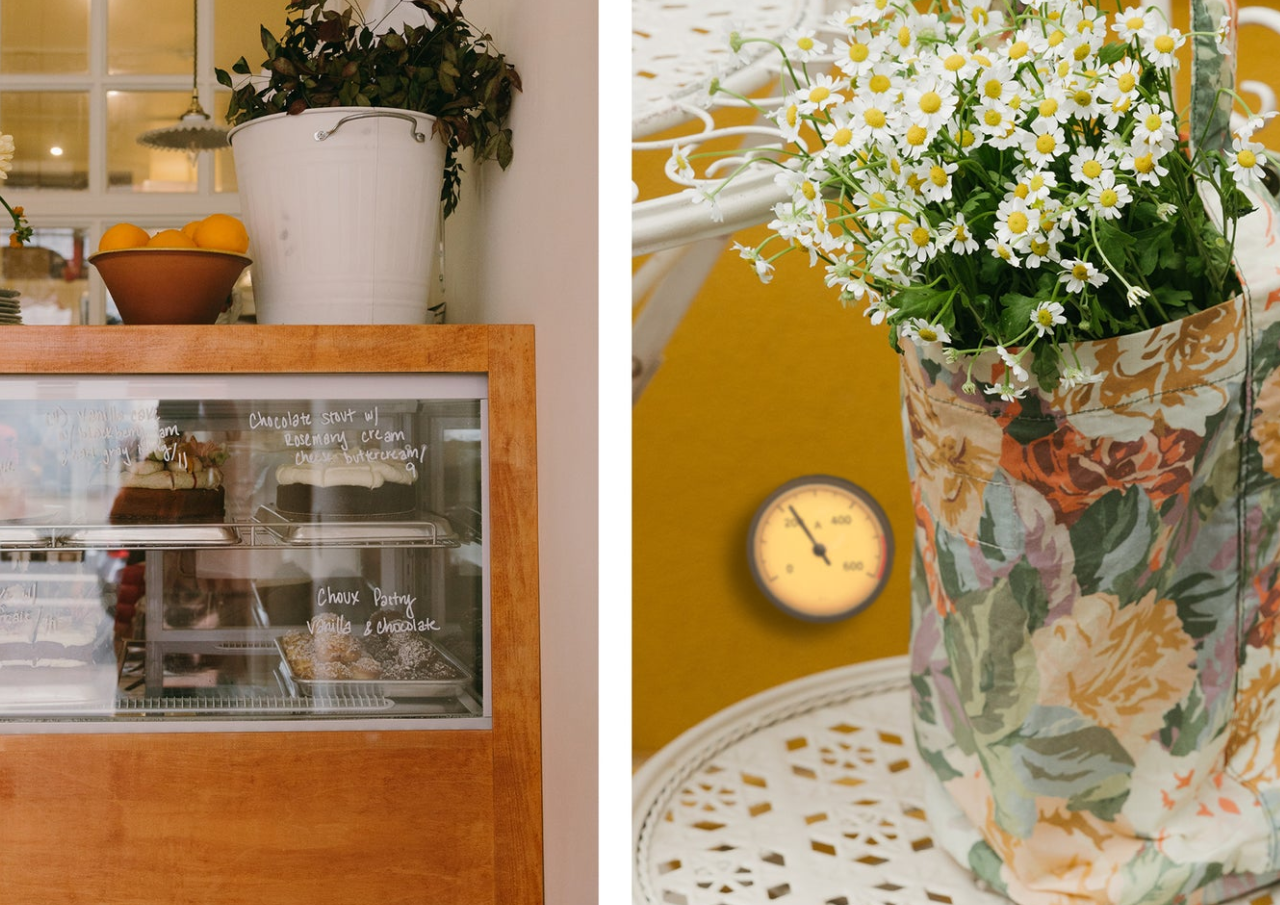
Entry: A 225
